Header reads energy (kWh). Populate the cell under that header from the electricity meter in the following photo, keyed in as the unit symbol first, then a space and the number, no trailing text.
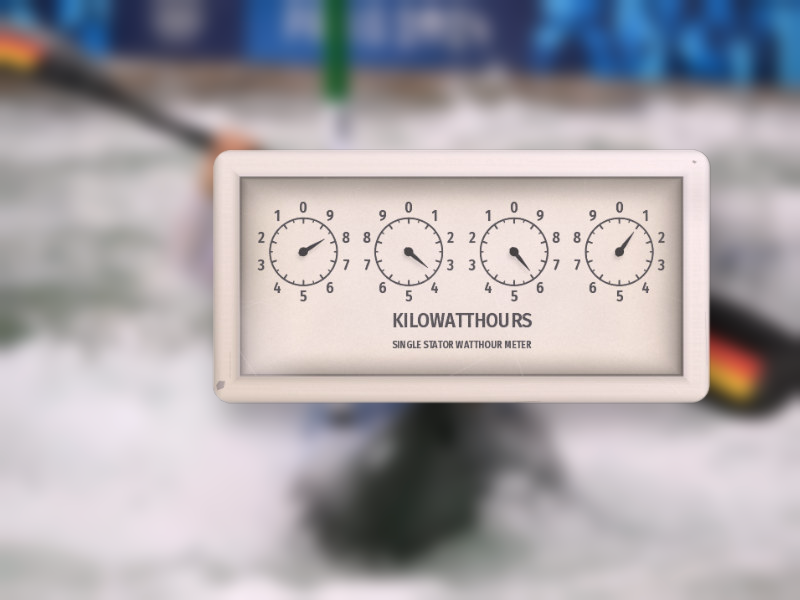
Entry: kWh 8361
